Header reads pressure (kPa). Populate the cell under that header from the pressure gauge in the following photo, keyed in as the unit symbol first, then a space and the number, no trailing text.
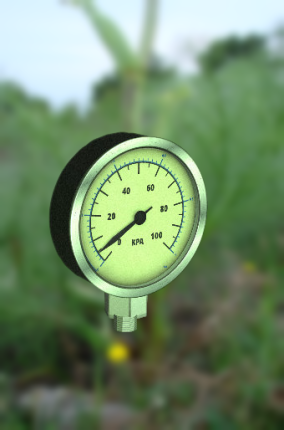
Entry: kPa 5
